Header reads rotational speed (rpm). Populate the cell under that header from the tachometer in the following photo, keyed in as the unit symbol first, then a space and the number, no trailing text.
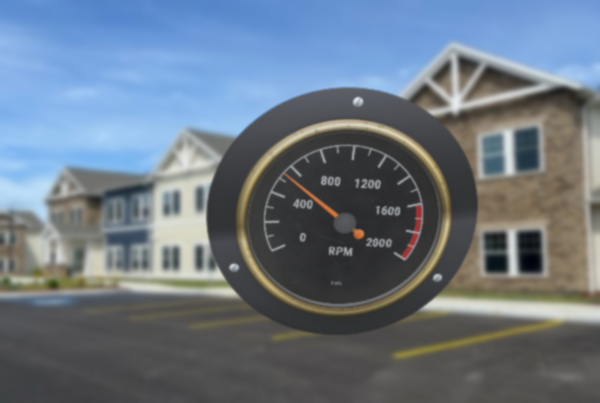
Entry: rpm 550
